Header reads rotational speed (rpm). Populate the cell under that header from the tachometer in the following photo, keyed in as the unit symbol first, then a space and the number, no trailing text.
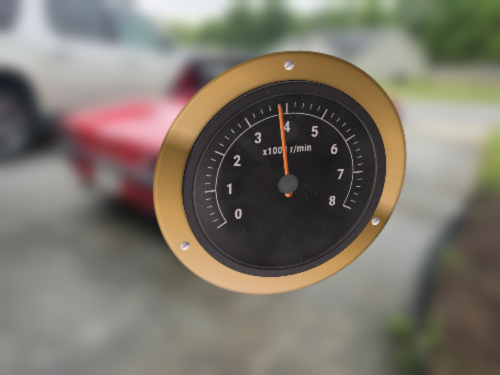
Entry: rpm 3800
